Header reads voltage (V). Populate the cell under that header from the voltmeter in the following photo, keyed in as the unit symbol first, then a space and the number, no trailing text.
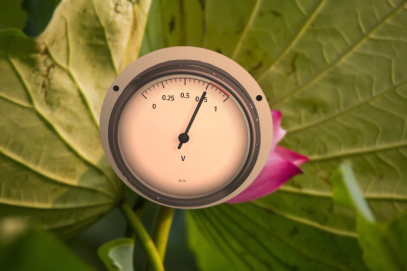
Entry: V 0.75
